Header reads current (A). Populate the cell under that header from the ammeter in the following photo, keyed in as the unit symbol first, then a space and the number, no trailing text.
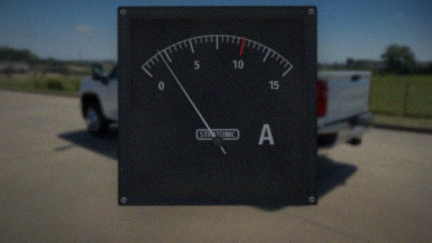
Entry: A 2
